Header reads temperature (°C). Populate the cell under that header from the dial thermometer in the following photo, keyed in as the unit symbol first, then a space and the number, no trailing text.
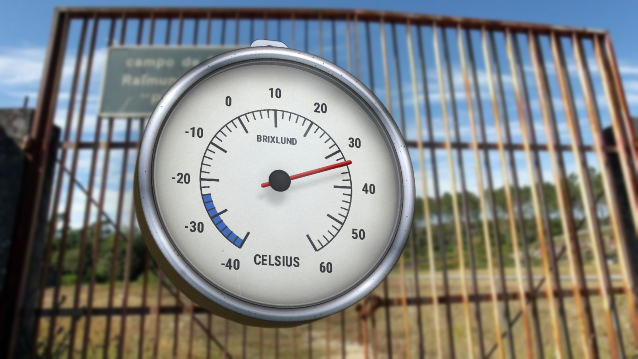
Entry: °C 34
